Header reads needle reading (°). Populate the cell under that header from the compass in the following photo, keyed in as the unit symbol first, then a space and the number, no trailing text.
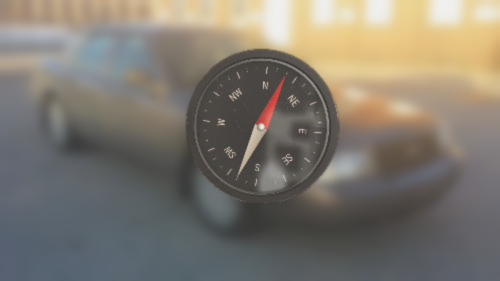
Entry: ° 20
